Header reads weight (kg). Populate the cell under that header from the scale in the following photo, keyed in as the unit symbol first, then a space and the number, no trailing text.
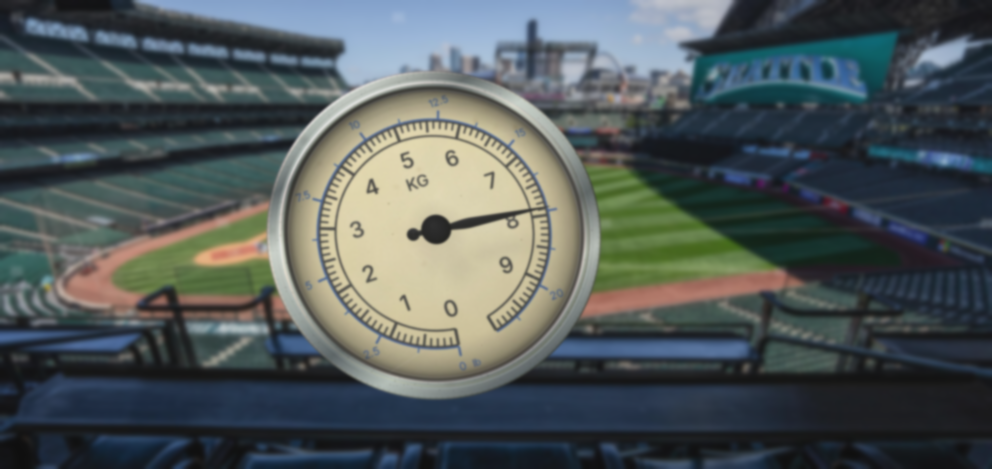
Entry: kg 7.9
